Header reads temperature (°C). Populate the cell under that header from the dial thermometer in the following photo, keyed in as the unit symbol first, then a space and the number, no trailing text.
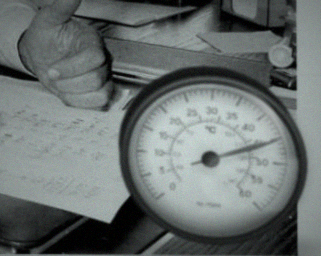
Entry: °C 45
